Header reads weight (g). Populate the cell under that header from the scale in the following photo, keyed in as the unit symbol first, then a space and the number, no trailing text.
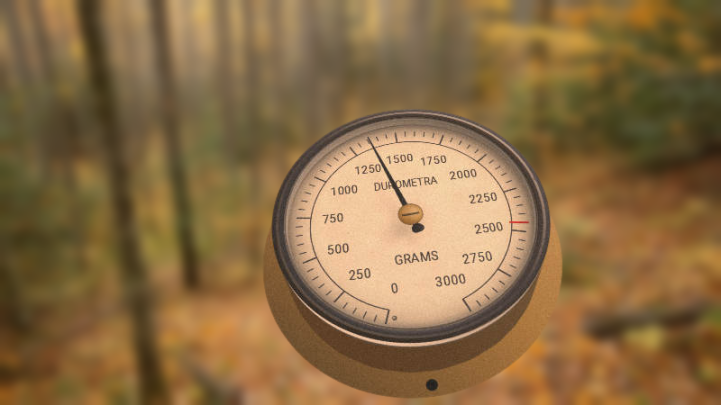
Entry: g 1350
